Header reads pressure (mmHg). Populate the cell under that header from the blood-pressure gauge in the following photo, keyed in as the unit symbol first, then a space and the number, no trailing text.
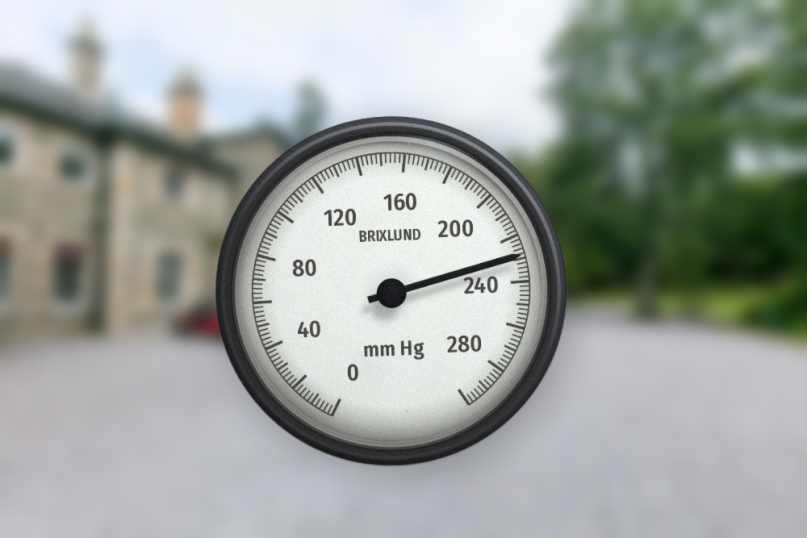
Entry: mmHg 228
